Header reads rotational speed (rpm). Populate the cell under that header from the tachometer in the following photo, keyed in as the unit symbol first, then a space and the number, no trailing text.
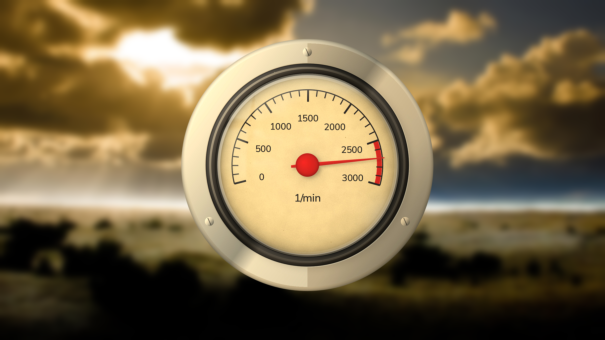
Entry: rpm 2700
